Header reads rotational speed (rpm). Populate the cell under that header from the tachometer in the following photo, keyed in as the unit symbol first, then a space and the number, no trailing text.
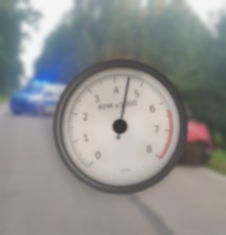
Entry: rpm 4500
